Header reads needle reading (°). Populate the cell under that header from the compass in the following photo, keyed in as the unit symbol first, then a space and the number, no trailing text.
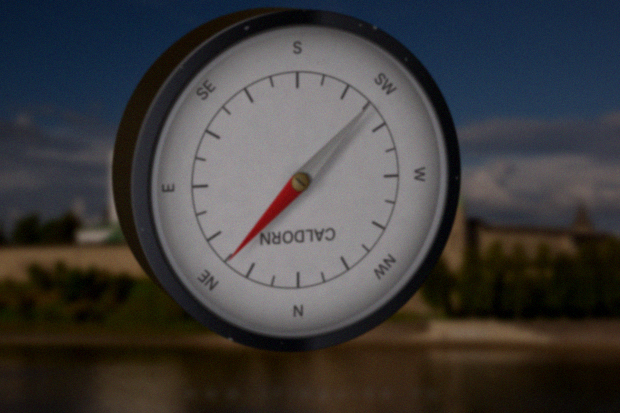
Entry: ° 45
